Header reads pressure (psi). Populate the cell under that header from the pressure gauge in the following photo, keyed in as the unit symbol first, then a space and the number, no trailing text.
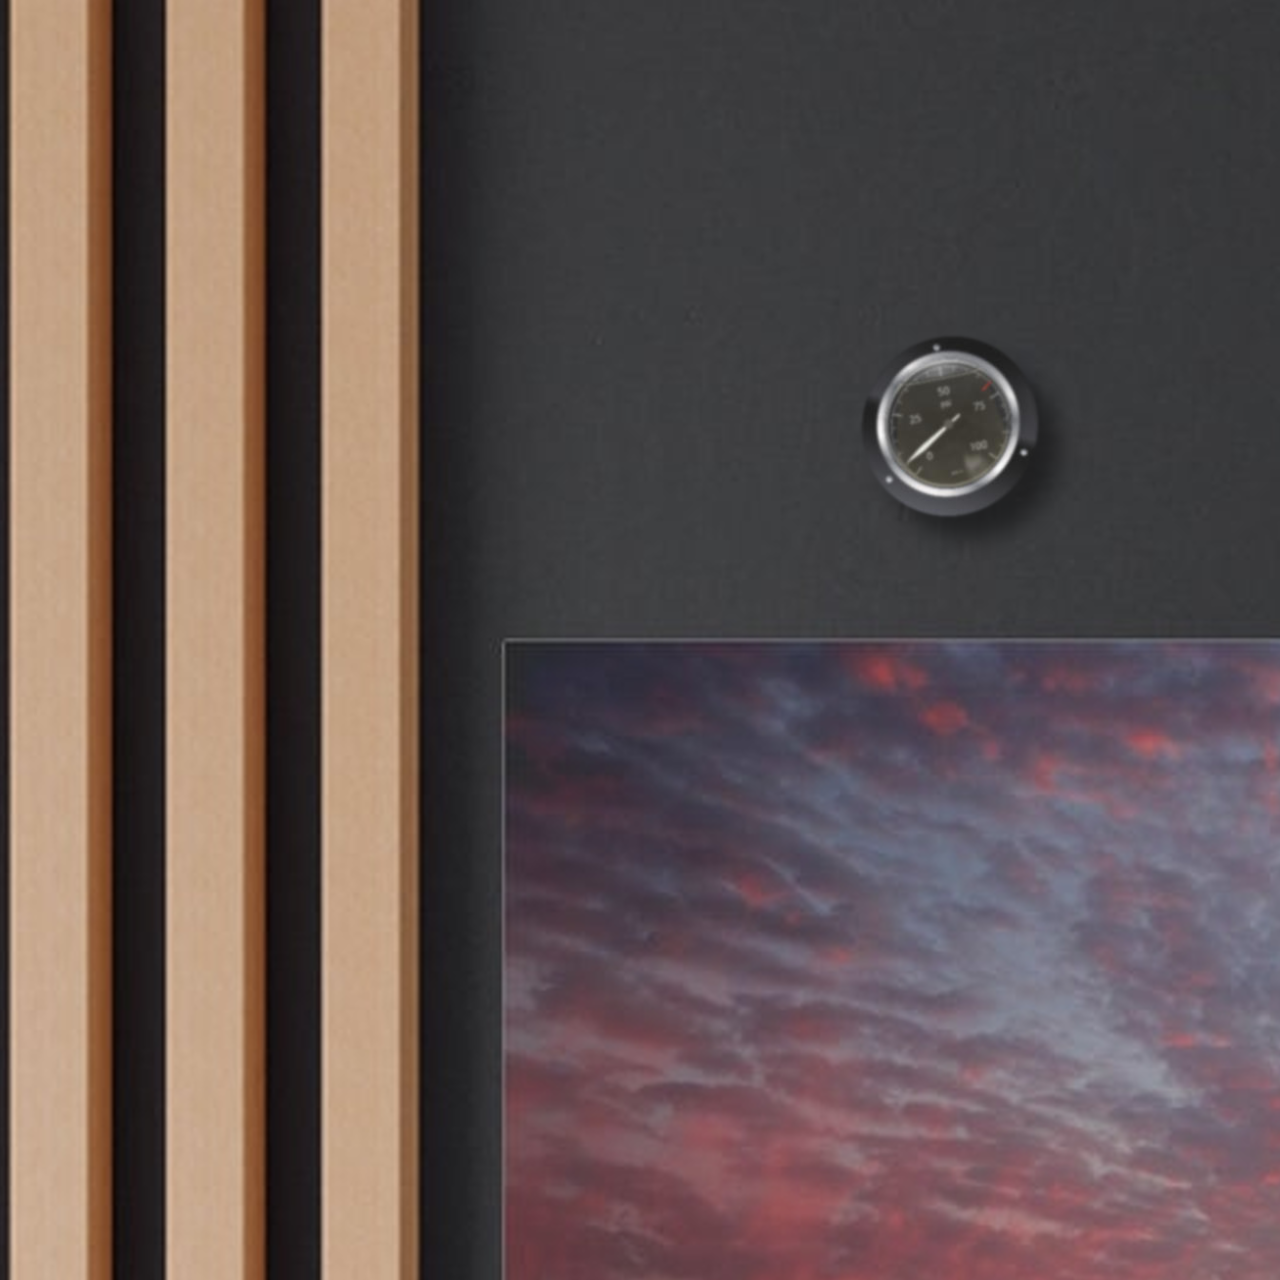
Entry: psi 5
